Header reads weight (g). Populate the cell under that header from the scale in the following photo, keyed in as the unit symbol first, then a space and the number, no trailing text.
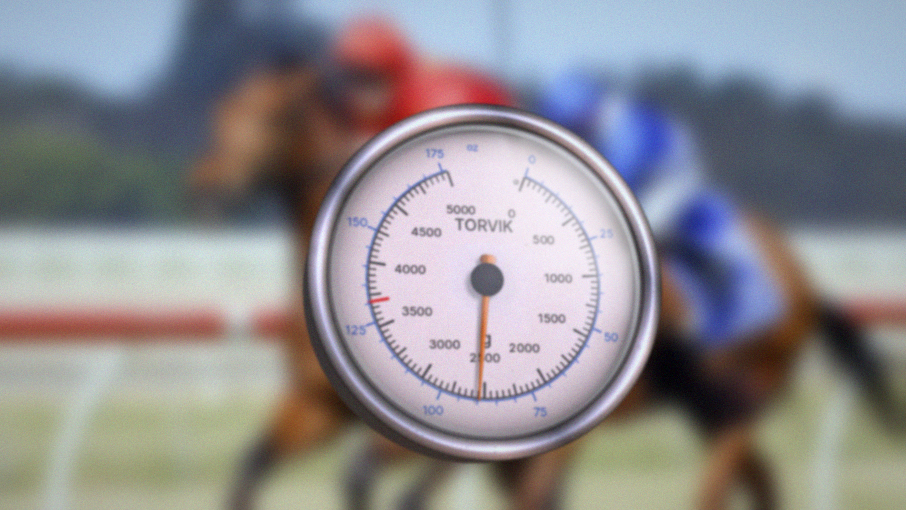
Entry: g 2550
